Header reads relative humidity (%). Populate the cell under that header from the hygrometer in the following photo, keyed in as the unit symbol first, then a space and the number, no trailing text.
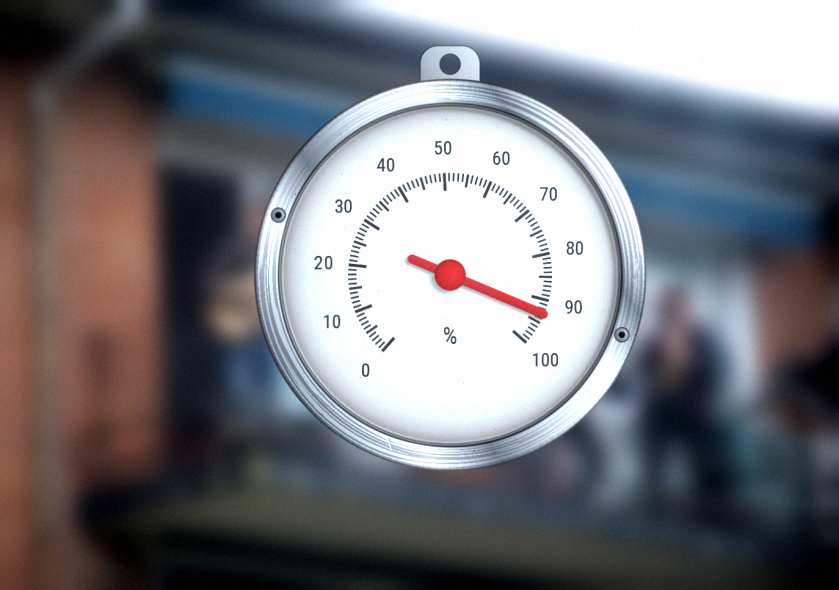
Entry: % 93
